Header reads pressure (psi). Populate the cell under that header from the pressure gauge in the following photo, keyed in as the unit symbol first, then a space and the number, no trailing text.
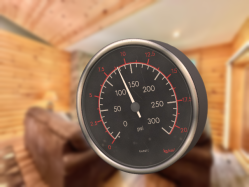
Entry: psi 130
